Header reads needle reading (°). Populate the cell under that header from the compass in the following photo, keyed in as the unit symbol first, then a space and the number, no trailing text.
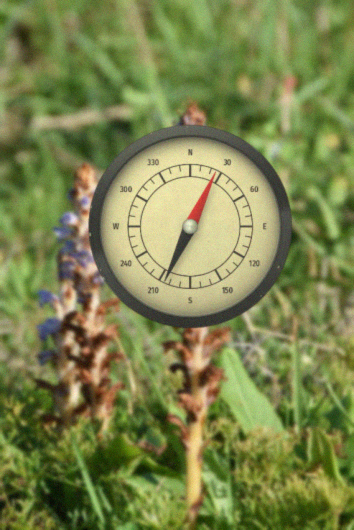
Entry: ° 25
